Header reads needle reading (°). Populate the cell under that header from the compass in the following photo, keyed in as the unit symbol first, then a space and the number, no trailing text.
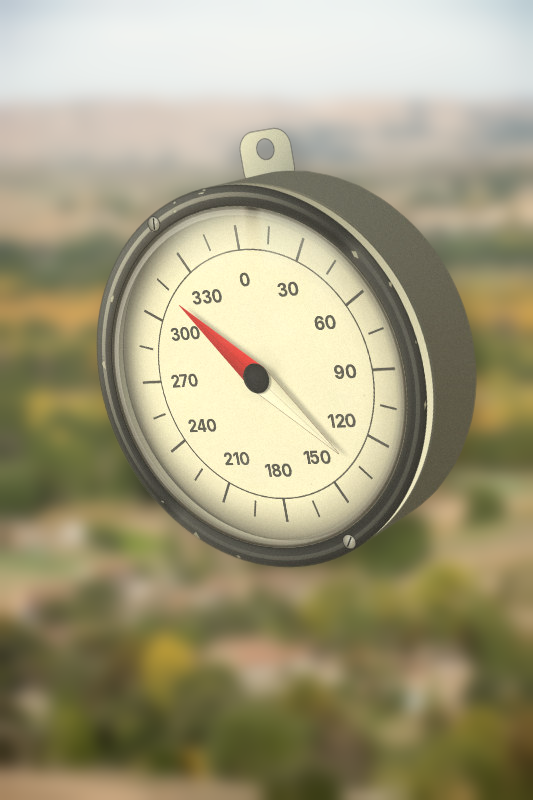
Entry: ° 315
